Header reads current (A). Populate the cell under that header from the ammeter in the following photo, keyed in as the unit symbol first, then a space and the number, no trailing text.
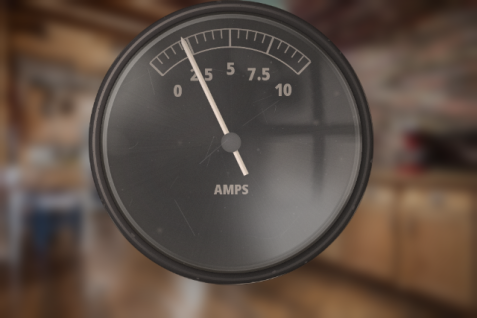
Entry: A 2.25
